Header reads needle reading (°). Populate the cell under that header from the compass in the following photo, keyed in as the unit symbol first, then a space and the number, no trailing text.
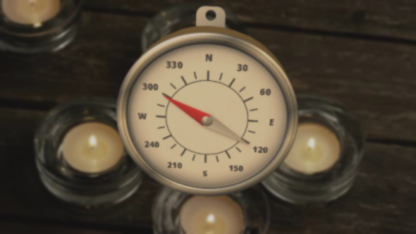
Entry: ° 300
